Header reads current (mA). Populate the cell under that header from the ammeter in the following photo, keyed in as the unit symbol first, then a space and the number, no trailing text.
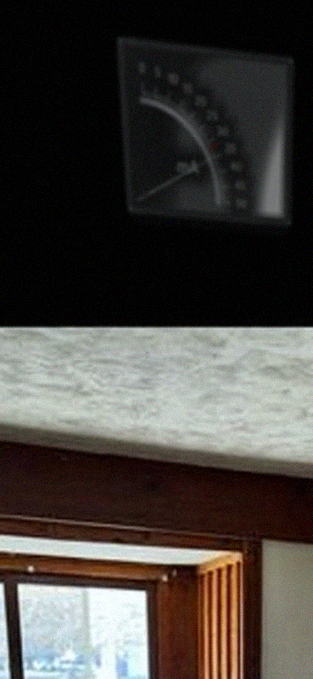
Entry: mA 35
